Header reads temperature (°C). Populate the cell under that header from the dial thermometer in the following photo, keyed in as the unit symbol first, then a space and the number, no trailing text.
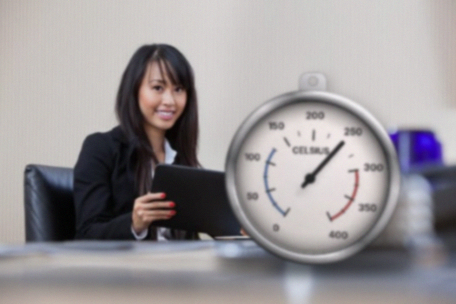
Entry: °C 250
